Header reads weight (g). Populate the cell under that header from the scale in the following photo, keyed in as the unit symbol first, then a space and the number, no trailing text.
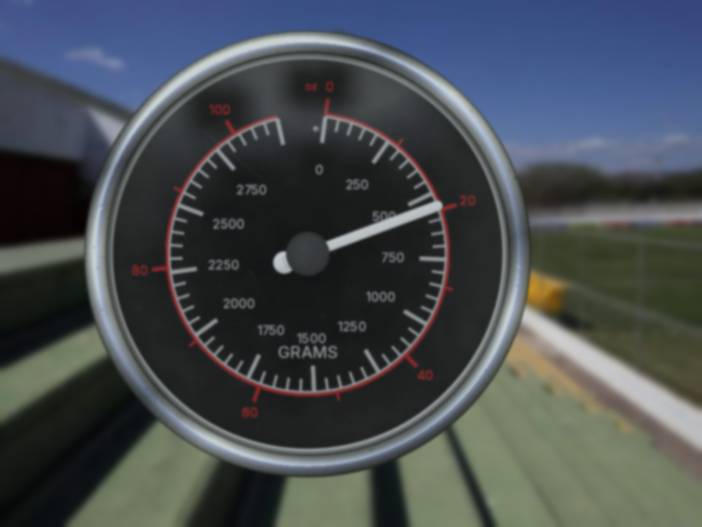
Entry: g 550
